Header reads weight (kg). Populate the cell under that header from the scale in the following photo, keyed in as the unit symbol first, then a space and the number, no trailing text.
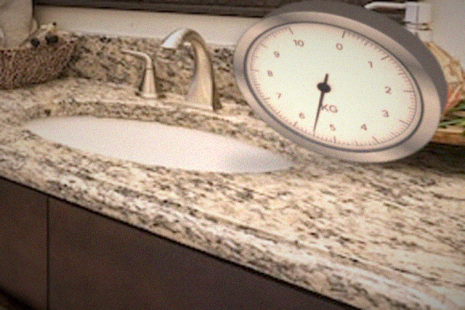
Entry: kg 5.5
